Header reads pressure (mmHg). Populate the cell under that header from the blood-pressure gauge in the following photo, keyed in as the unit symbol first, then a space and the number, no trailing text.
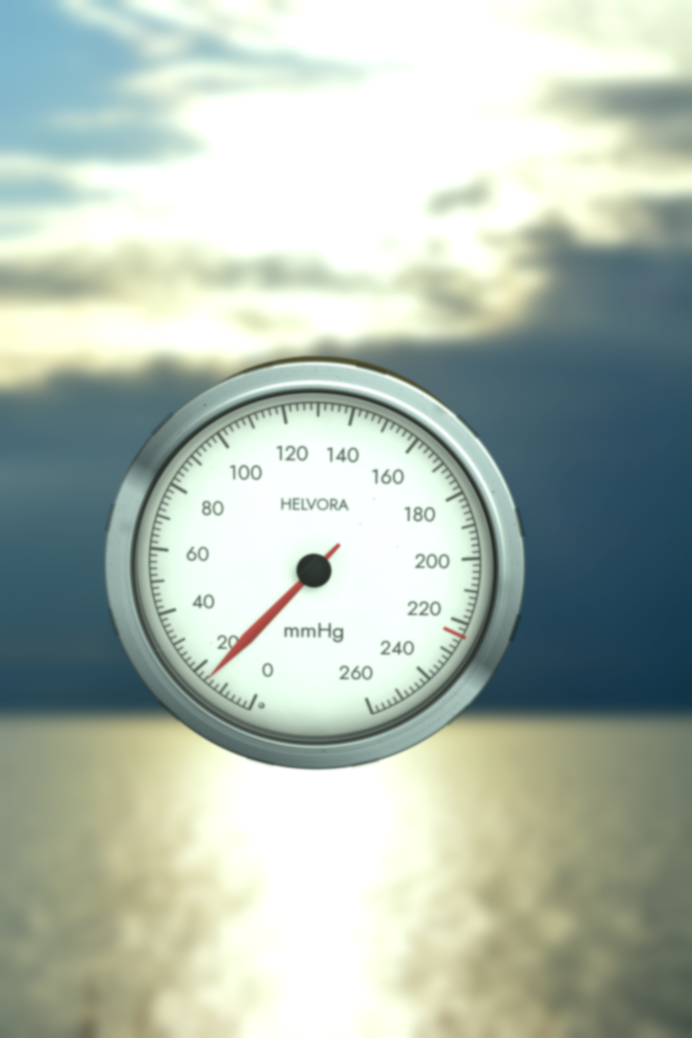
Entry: mmHg 16
